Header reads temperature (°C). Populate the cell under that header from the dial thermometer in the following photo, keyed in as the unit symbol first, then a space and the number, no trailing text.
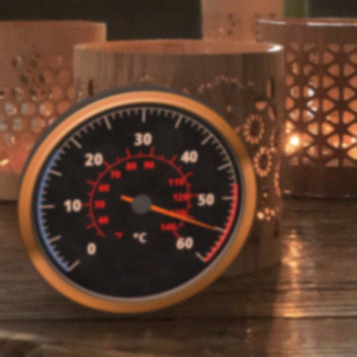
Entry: °C 55
